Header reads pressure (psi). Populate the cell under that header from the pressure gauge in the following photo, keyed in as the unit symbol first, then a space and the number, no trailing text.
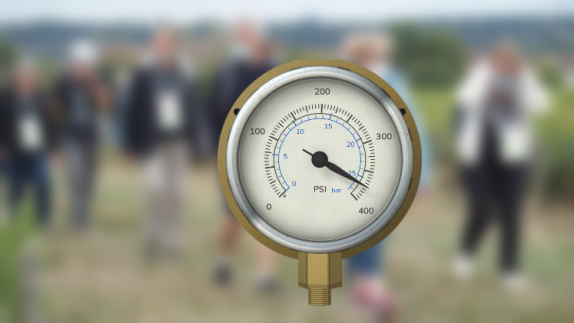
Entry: psi 375
